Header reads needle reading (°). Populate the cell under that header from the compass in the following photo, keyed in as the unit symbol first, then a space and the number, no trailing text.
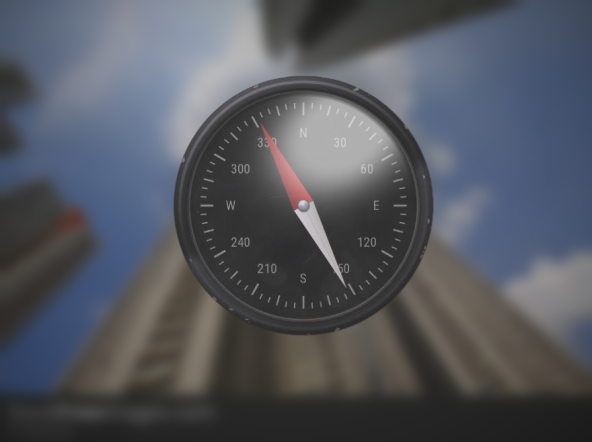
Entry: ° 332.5
